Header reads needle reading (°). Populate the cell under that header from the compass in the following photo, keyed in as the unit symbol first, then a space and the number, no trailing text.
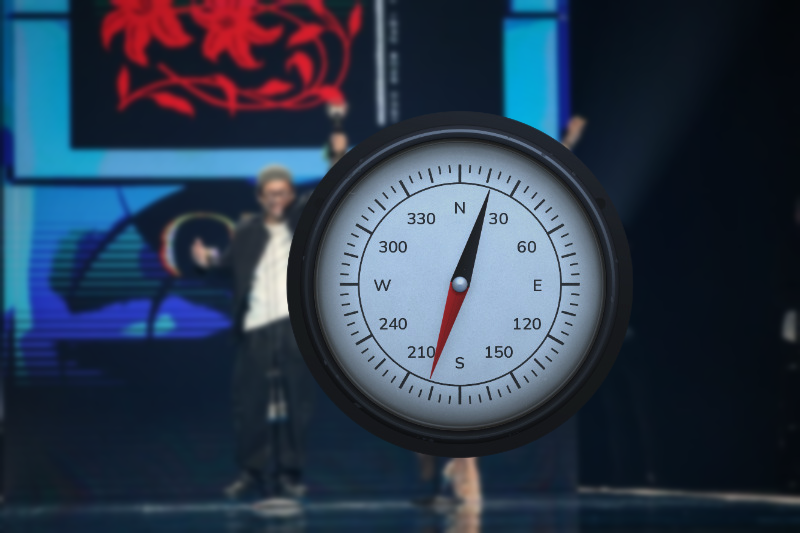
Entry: ° 197.5
